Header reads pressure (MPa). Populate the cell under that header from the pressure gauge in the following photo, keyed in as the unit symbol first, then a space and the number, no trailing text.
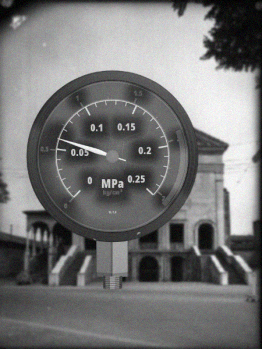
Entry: MPa 0.06
